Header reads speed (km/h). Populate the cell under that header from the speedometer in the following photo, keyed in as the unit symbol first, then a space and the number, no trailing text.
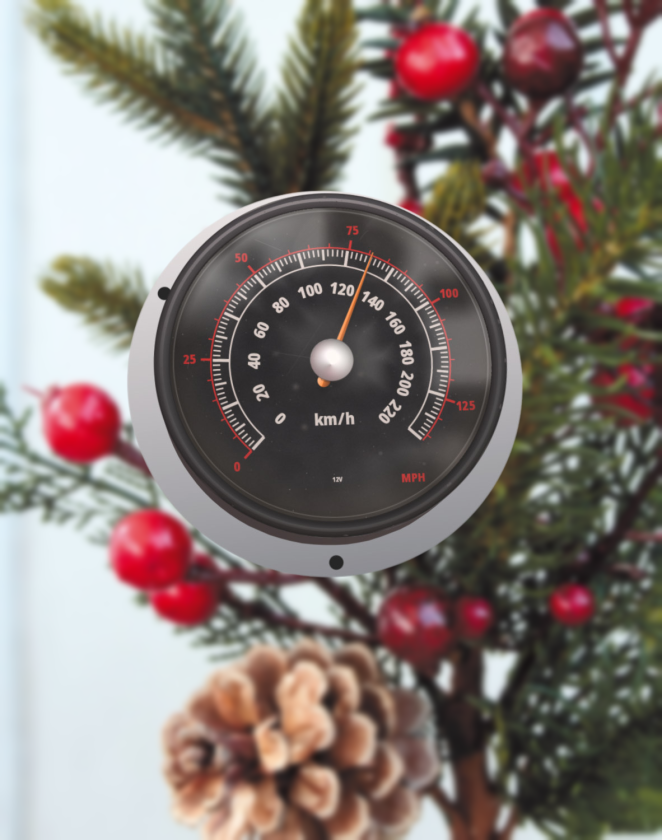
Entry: km/h 130
